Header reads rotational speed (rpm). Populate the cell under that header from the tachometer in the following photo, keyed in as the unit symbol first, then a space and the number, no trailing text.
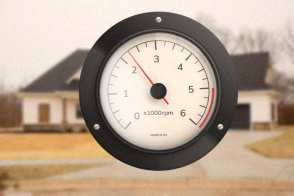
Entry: rpm 2250
